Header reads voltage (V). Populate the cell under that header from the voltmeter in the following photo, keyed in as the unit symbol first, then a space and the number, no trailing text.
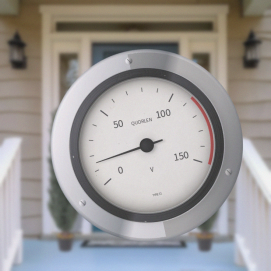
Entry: V 15
